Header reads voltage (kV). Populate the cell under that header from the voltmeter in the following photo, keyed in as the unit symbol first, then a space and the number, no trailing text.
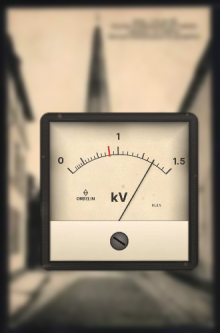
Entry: kV 1.35
